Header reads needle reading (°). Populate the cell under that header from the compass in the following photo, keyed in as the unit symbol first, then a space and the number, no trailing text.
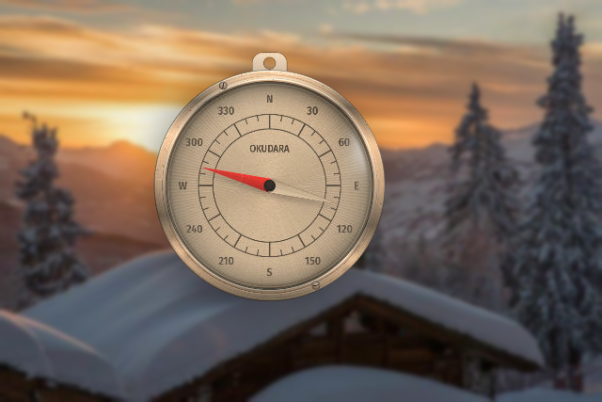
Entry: ° 285
